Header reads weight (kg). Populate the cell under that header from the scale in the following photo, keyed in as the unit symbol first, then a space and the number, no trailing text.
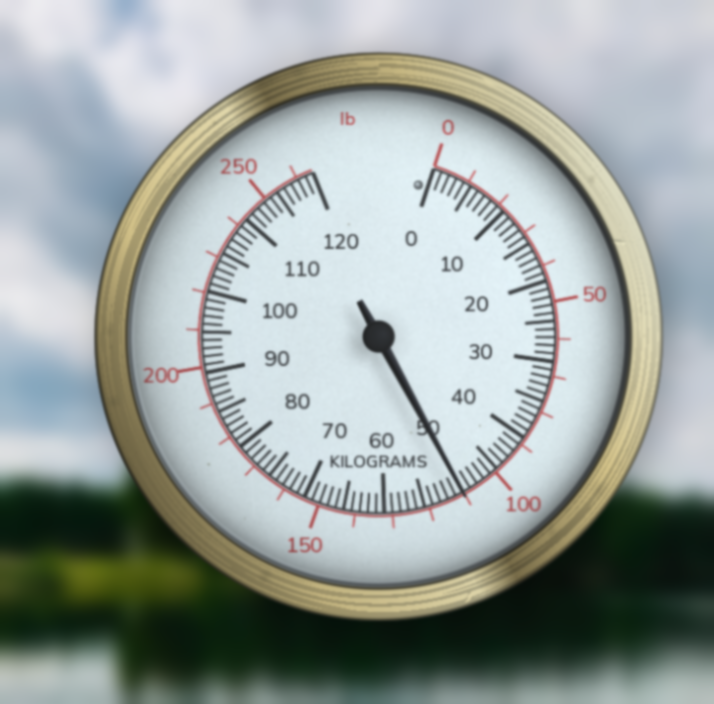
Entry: kg 50
